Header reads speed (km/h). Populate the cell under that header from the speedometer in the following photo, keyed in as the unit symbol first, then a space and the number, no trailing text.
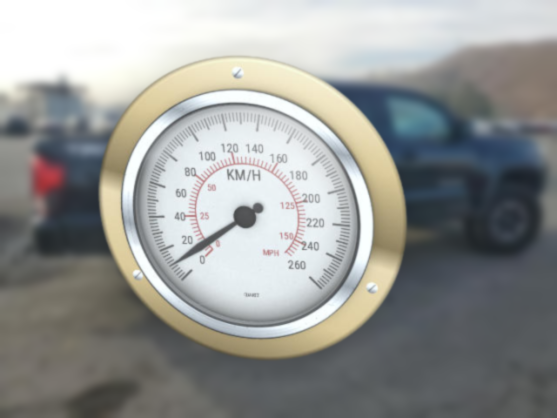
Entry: km/h 10
